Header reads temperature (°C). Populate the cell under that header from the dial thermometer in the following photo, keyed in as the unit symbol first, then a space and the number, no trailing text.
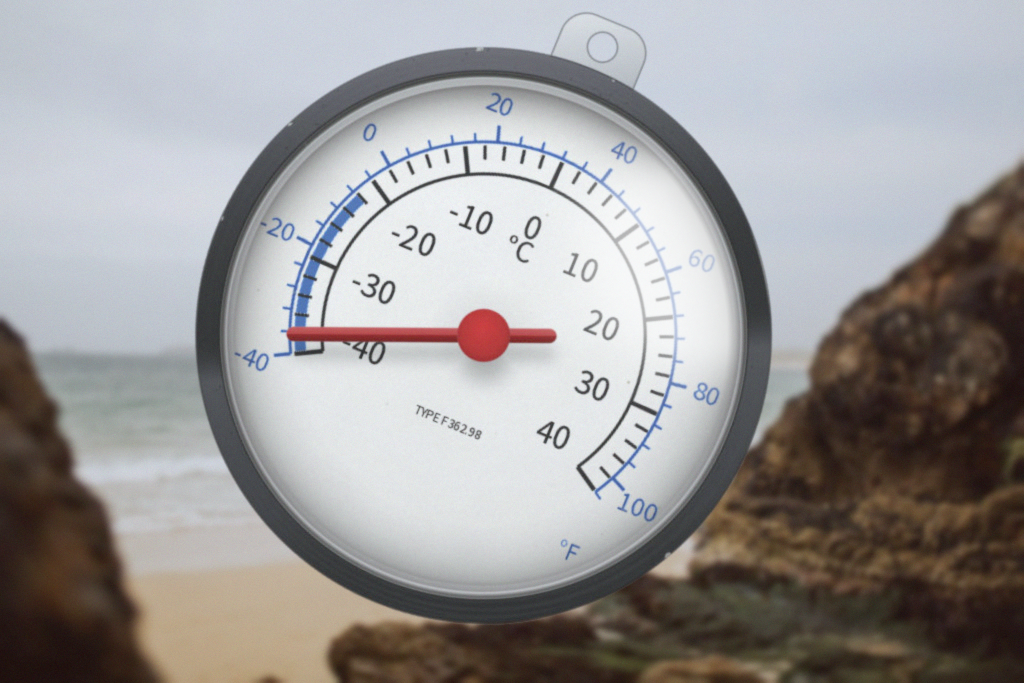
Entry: °C -38
